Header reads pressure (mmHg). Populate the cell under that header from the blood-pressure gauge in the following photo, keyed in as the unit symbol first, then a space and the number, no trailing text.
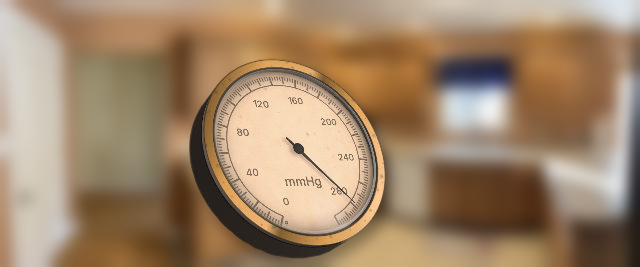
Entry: mmHg 280
